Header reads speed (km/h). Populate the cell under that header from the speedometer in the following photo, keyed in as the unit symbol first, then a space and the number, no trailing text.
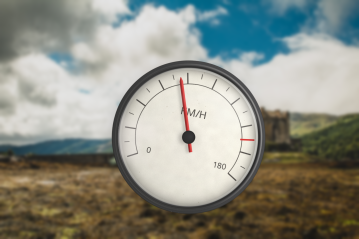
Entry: km/h 75
